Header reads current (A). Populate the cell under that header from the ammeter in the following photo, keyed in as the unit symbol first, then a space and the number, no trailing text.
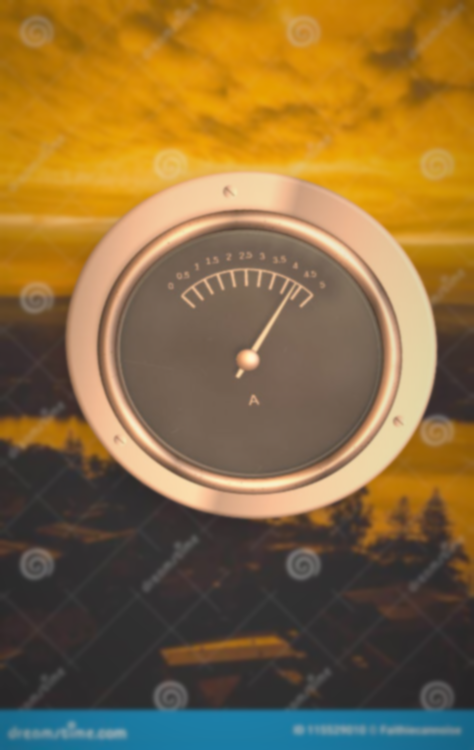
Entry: A 4.25
